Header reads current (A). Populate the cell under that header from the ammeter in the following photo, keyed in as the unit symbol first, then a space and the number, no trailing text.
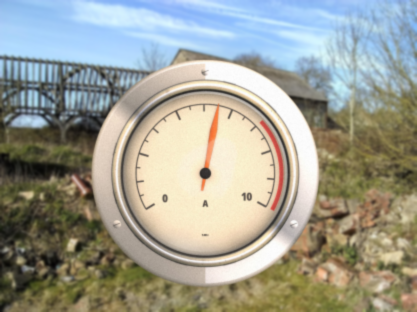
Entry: A 5.5
